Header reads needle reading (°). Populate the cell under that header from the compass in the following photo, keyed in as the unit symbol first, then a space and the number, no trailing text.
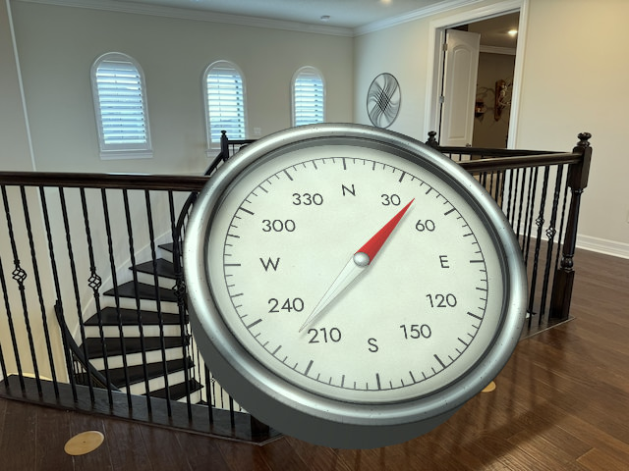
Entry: ° 42.5
